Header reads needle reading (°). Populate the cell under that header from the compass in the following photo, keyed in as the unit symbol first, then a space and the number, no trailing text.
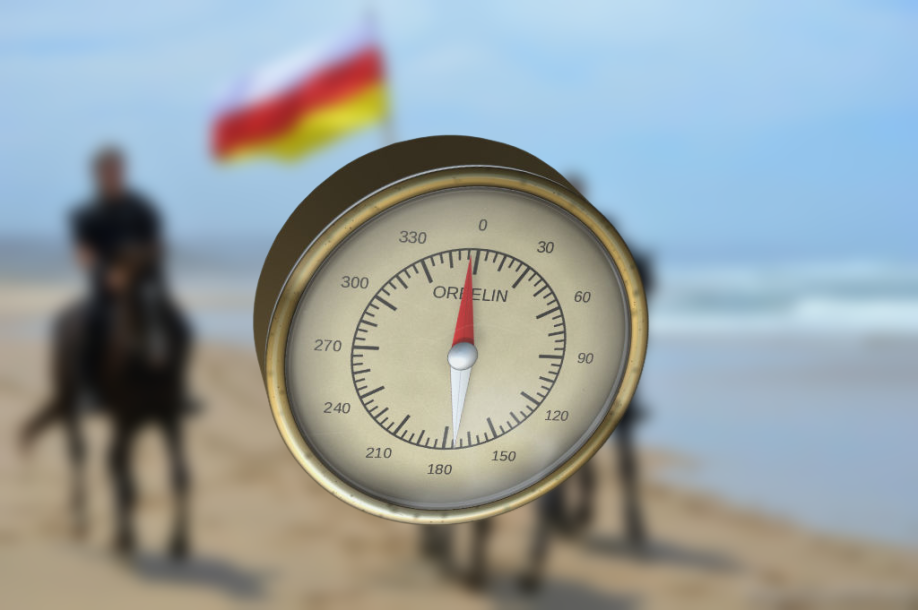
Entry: ° 355
